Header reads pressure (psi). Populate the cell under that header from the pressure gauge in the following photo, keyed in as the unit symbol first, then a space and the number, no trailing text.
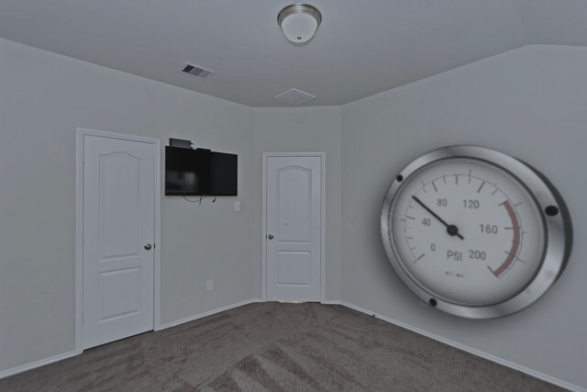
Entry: psi 60
